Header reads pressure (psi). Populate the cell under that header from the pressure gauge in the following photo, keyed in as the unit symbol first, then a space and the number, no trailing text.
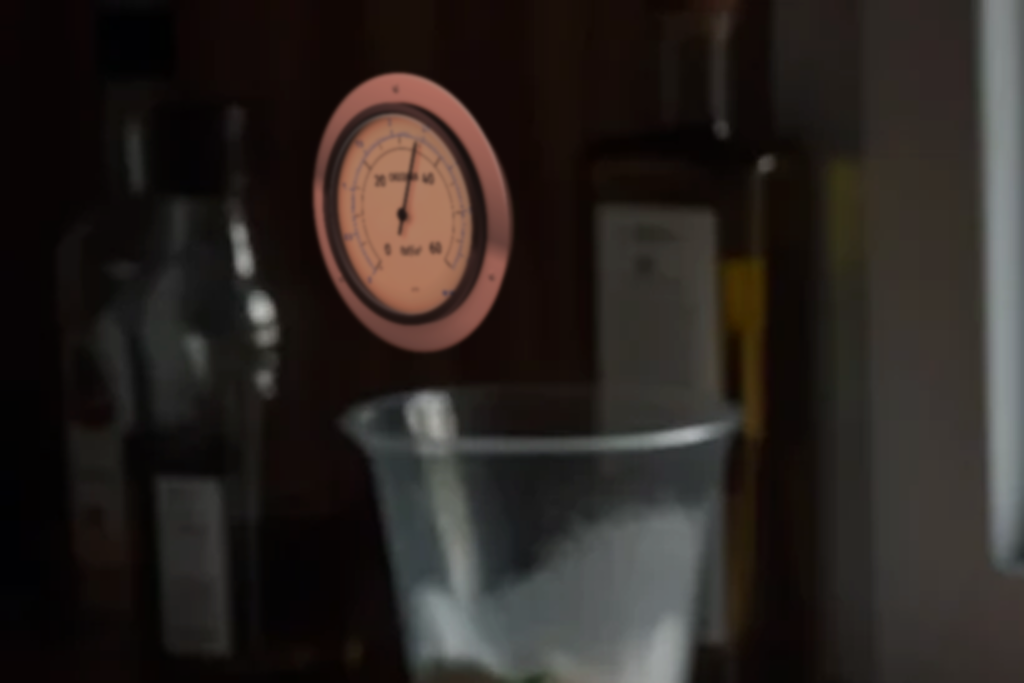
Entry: psi 35
